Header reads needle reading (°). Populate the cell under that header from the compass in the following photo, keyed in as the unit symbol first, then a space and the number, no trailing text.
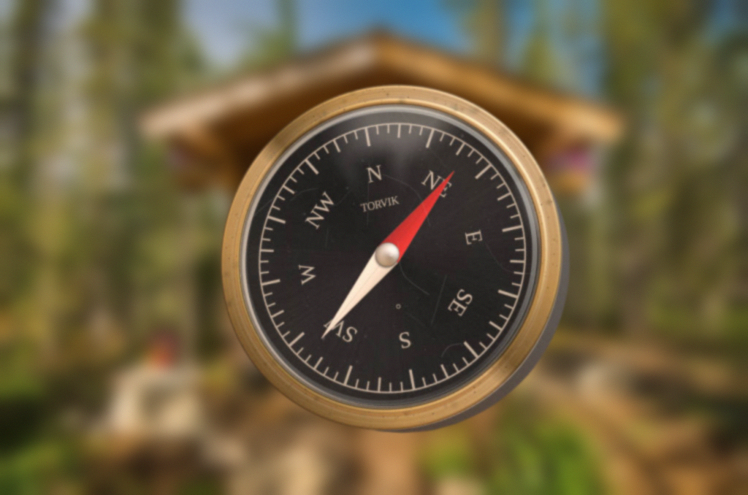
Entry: ° 50
